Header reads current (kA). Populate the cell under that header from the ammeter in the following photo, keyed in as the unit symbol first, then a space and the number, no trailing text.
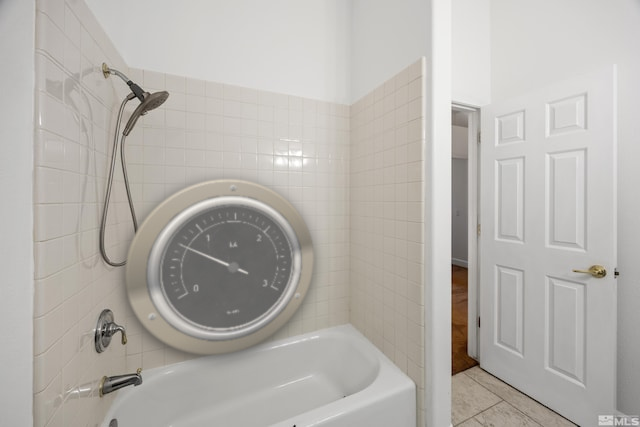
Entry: kA 0.7
